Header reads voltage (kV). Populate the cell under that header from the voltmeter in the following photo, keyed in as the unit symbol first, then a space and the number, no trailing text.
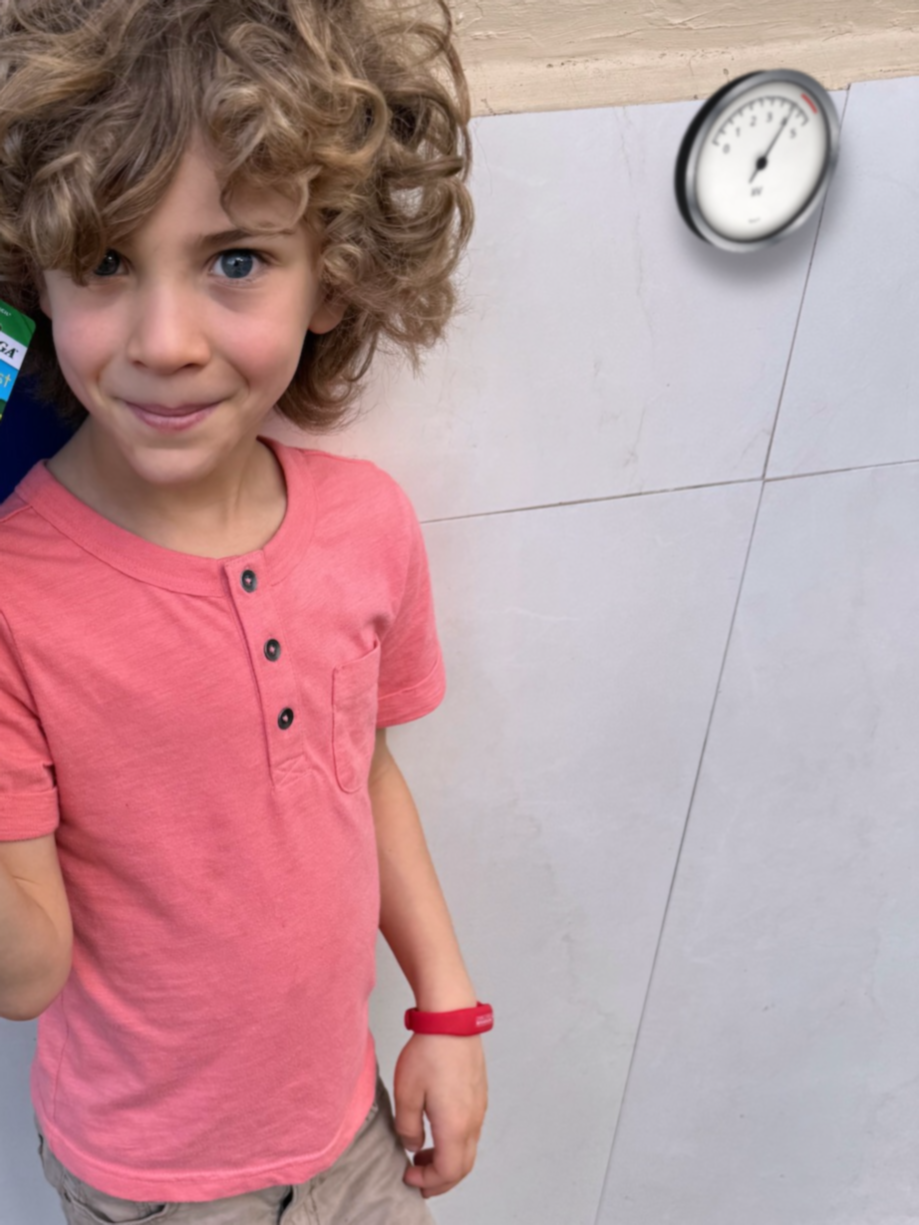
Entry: kV 4
